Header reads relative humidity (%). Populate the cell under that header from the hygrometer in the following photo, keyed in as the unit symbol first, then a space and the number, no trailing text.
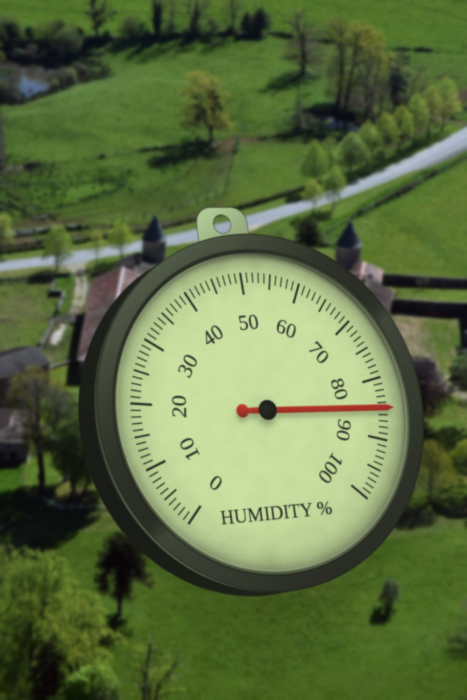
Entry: % 85
